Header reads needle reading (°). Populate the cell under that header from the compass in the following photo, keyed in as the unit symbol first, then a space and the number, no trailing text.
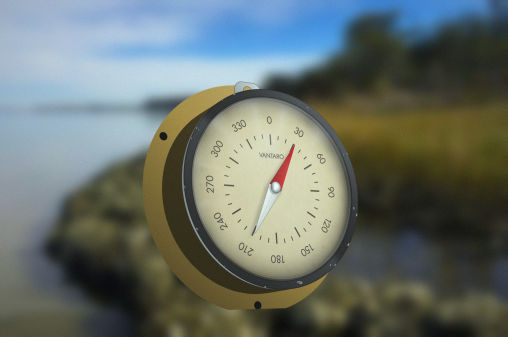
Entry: ° 30
